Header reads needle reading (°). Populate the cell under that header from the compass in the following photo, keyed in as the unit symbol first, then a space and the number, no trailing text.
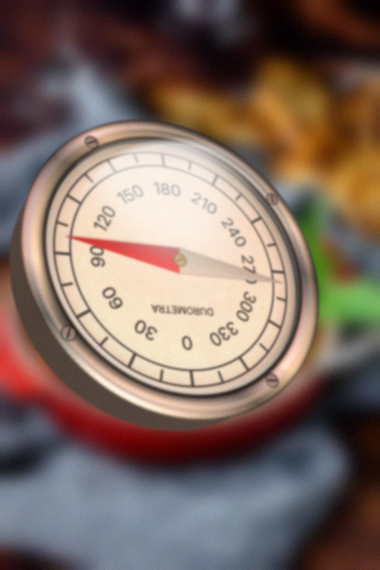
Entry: ° 97.5
